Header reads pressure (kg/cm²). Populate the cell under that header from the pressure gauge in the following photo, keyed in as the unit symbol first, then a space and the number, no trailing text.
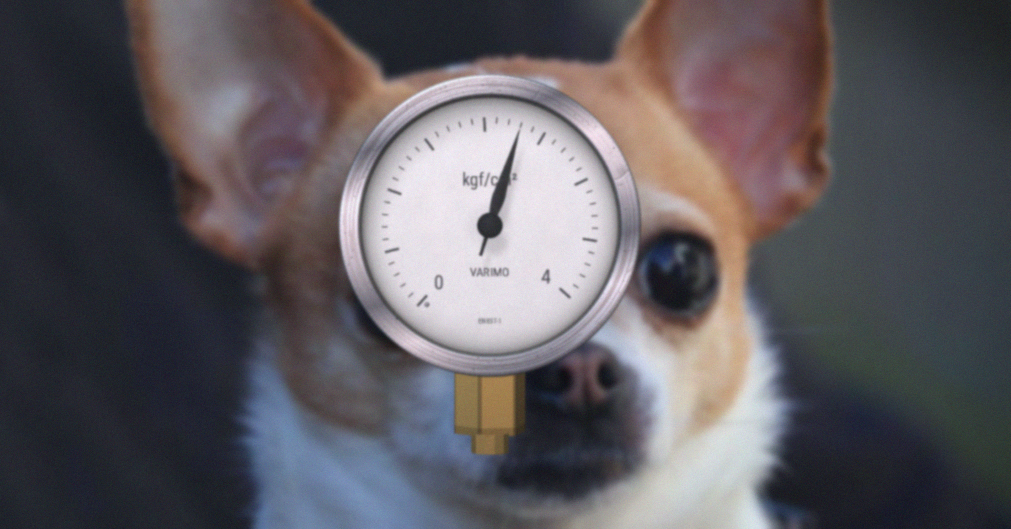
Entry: kg/cm² 2.3
